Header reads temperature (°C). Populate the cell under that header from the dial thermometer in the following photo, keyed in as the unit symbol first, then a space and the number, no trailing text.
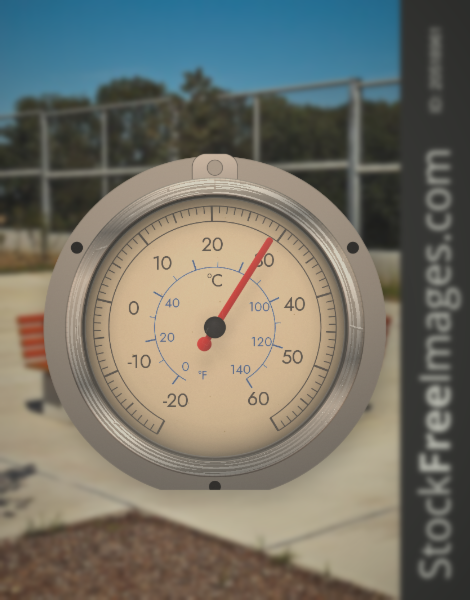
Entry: °C 29
